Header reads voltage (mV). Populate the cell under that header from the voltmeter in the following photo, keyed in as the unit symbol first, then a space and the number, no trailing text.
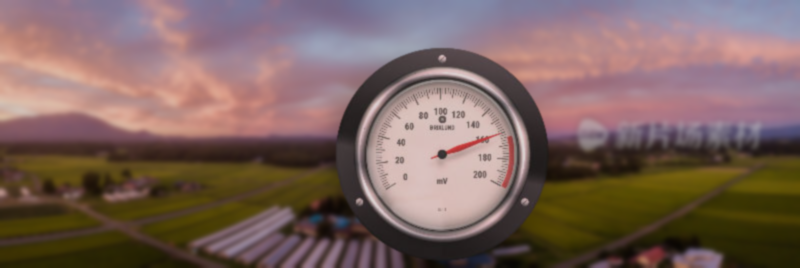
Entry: mV 160
